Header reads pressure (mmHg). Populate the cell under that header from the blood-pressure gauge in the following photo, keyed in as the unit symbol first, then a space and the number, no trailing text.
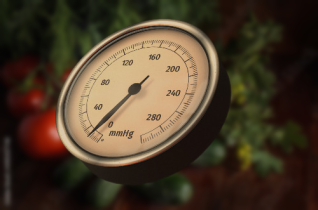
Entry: mmHg 10
